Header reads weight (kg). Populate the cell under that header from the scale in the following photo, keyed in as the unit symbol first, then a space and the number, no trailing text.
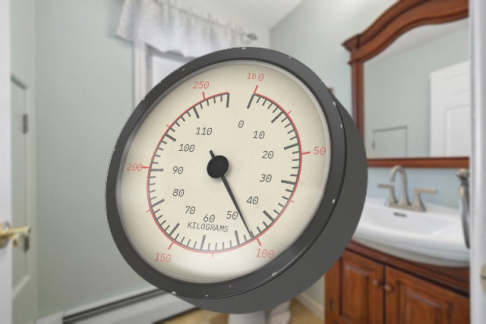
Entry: kg 46
